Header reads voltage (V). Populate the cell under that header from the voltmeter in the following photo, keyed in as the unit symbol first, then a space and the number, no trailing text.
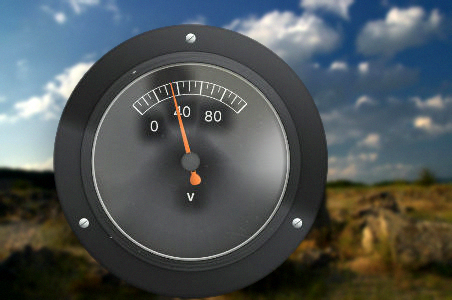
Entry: V 35
